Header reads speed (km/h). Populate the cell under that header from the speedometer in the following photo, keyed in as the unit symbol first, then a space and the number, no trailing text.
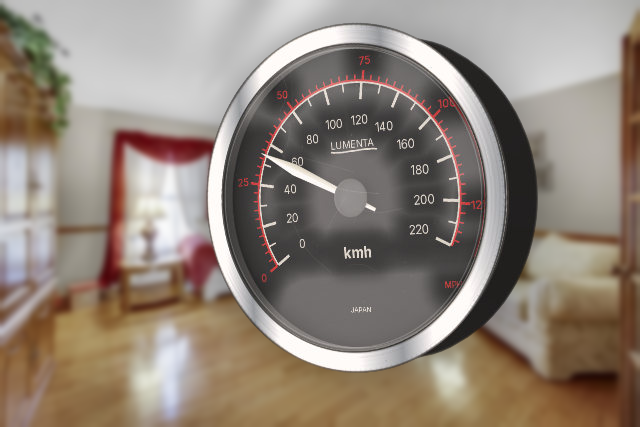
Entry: km/h 55
